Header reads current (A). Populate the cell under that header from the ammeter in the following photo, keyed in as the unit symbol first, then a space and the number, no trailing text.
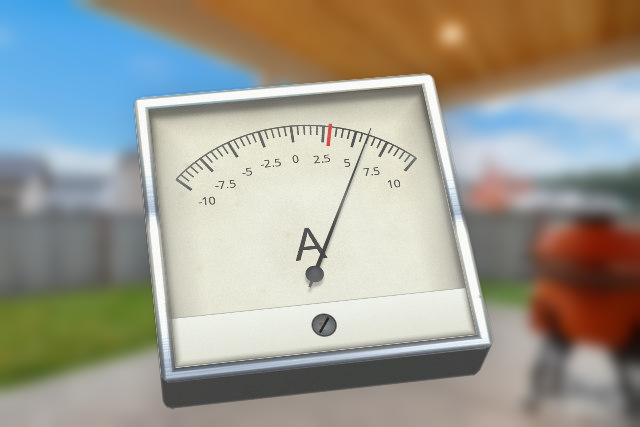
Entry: A 6
